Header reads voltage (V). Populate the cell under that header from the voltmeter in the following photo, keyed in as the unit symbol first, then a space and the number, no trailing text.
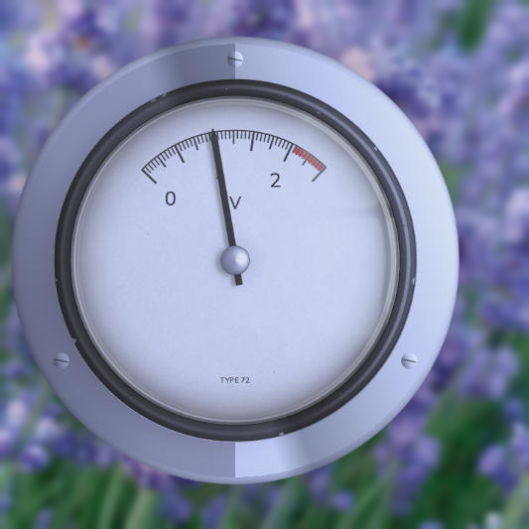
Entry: V 1
